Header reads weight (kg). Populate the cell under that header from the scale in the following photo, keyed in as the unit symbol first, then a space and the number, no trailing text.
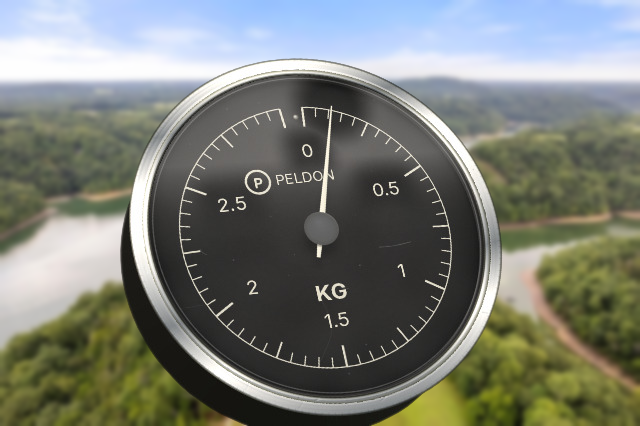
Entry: kg 0.1
